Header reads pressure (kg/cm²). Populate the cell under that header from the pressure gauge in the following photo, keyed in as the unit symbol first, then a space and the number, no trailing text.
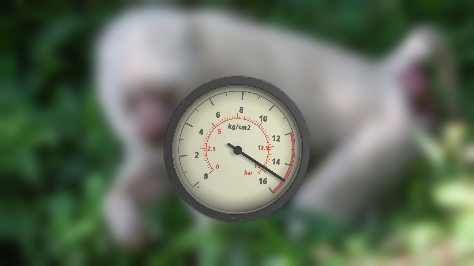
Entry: kg/cm² 15
